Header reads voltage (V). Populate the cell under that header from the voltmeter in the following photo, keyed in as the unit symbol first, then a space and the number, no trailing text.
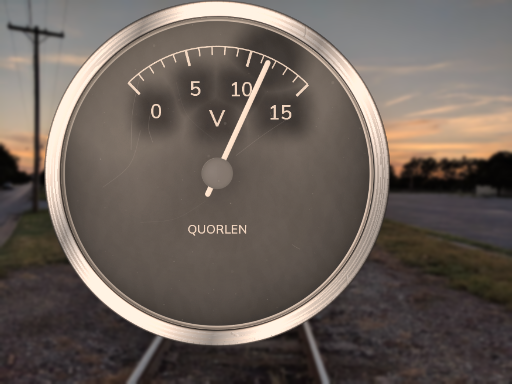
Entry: V 11.5
